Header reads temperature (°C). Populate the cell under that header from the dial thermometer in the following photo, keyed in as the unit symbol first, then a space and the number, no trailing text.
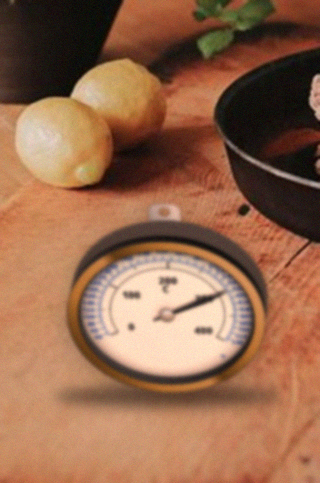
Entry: °C 300
